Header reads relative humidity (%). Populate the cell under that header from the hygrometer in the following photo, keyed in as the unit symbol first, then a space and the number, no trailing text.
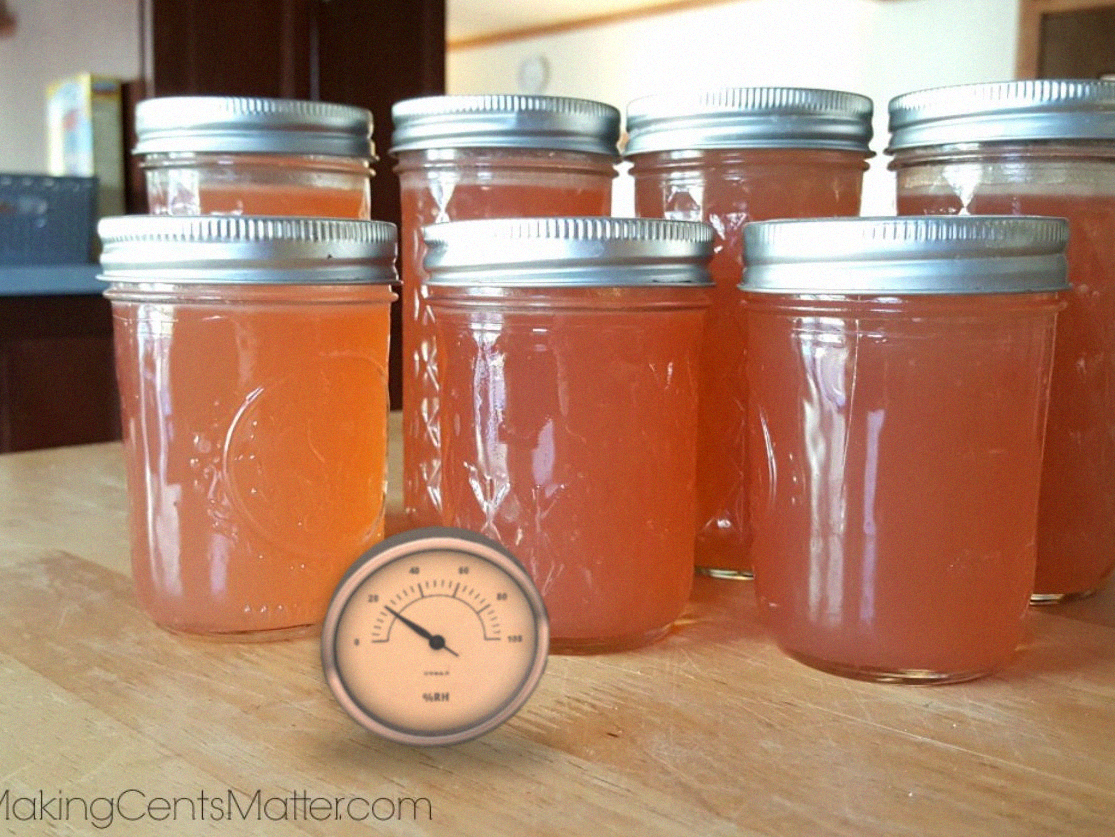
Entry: % 20
